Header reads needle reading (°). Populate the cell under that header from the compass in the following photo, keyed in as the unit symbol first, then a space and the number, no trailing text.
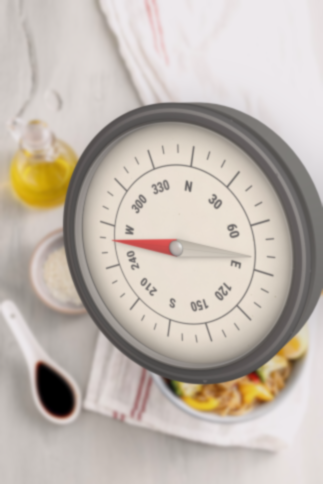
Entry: ° 260
